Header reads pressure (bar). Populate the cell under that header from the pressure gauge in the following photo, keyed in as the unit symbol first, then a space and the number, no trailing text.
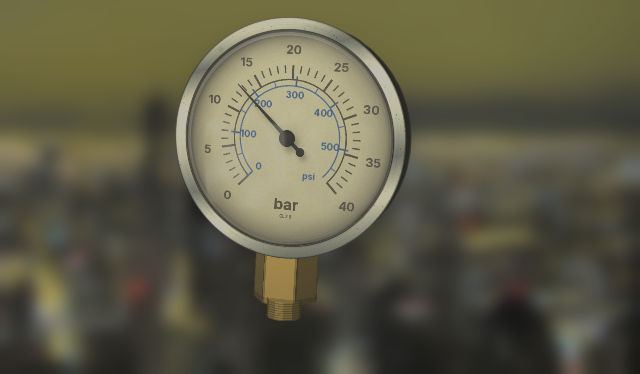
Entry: bar 13
